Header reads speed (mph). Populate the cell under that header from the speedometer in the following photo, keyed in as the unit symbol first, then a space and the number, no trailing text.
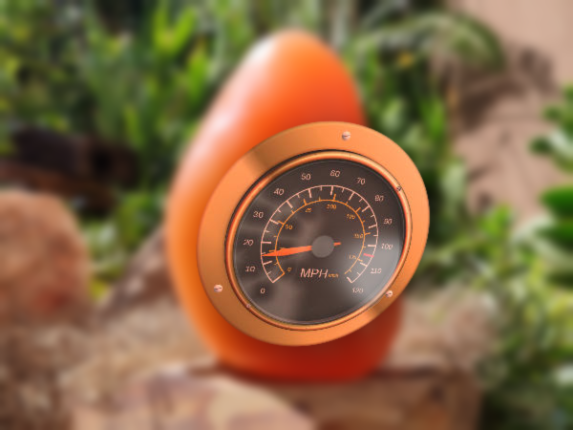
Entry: mph 15
